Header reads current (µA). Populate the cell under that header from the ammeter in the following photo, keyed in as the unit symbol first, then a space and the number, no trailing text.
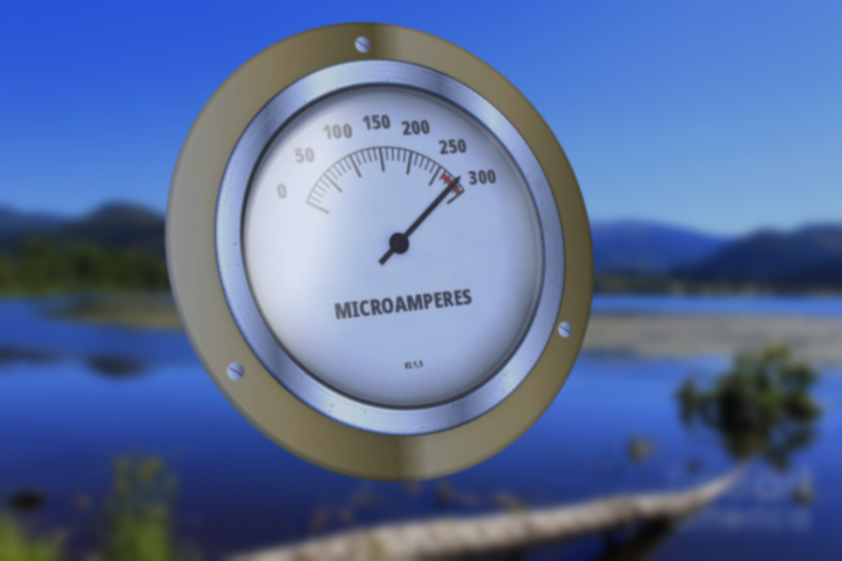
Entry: µA 280
